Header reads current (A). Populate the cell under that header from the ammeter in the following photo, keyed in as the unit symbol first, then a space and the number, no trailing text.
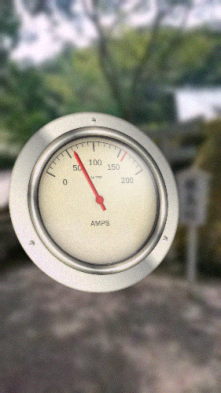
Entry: A 60
